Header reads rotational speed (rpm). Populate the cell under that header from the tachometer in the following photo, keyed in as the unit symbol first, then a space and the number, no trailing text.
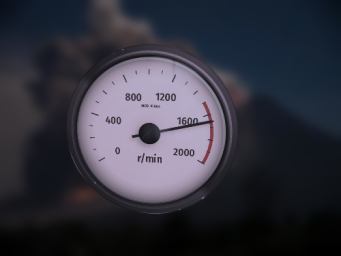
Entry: rpm 1650
